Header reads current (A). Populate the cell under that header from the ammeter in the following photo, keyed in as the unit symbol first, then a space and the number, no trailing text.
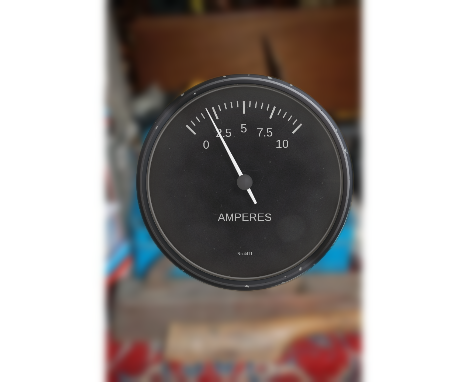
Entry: A 2
